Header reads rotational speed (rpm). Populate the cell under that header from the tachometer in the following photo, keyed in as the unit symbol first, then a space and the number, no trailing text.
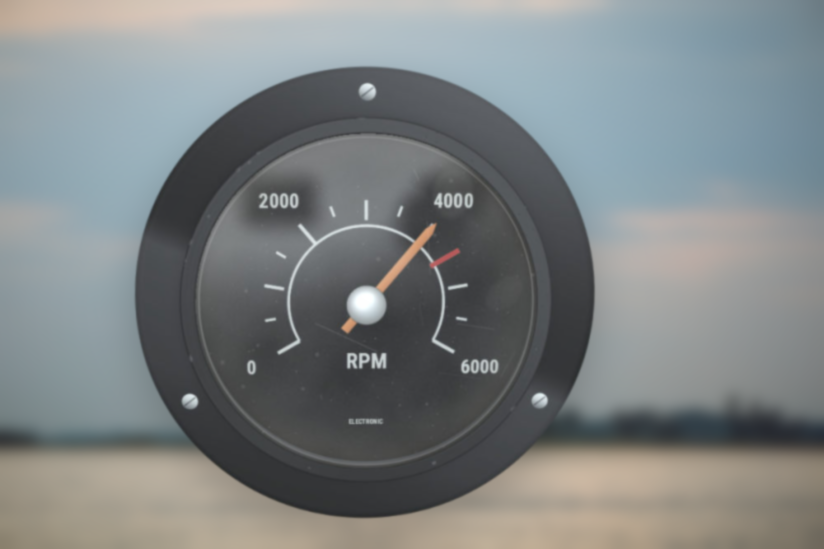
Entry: rpm 4000
